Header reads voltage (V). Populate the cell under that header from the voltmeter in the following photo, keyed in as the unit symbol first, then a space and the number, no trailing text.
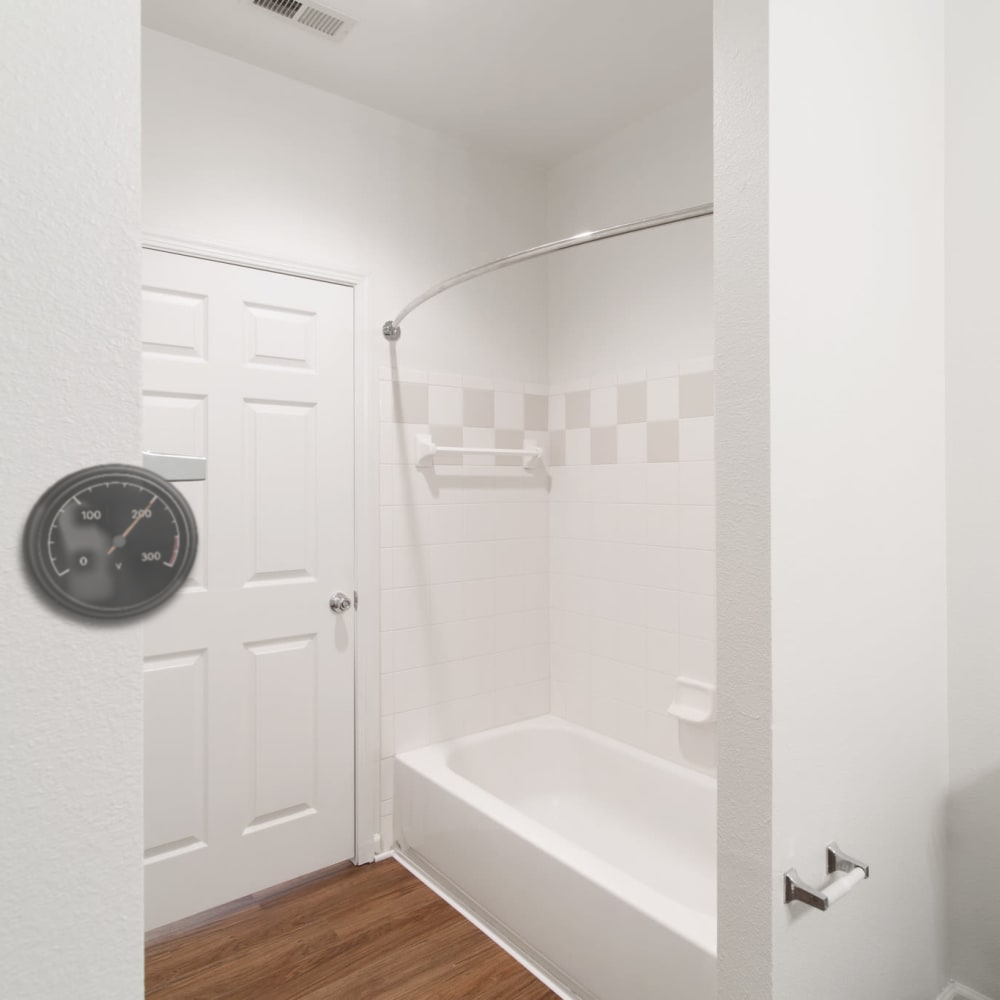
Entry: V 200
